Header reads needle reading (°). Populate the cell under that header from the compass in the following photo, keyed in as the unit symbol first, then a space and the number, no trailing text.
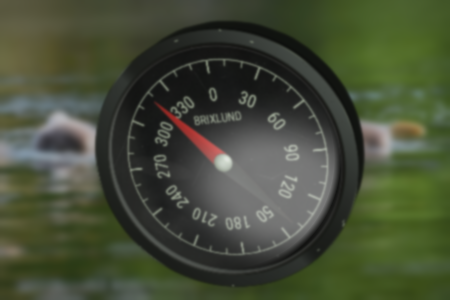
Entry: ° 320
